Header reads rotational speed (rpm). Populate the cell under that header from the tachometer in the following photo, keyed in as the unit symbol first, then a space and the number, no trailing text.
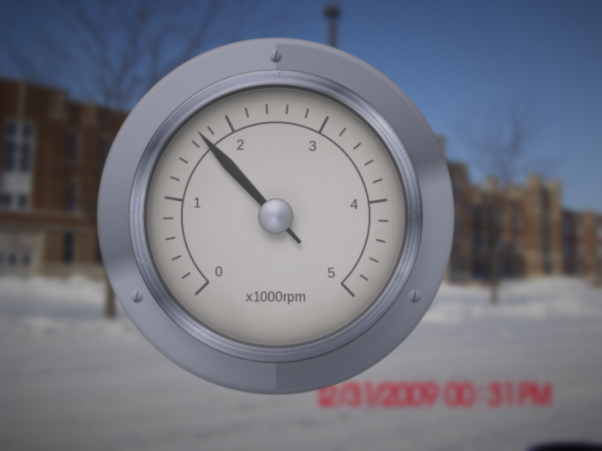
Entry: rpm 1700
